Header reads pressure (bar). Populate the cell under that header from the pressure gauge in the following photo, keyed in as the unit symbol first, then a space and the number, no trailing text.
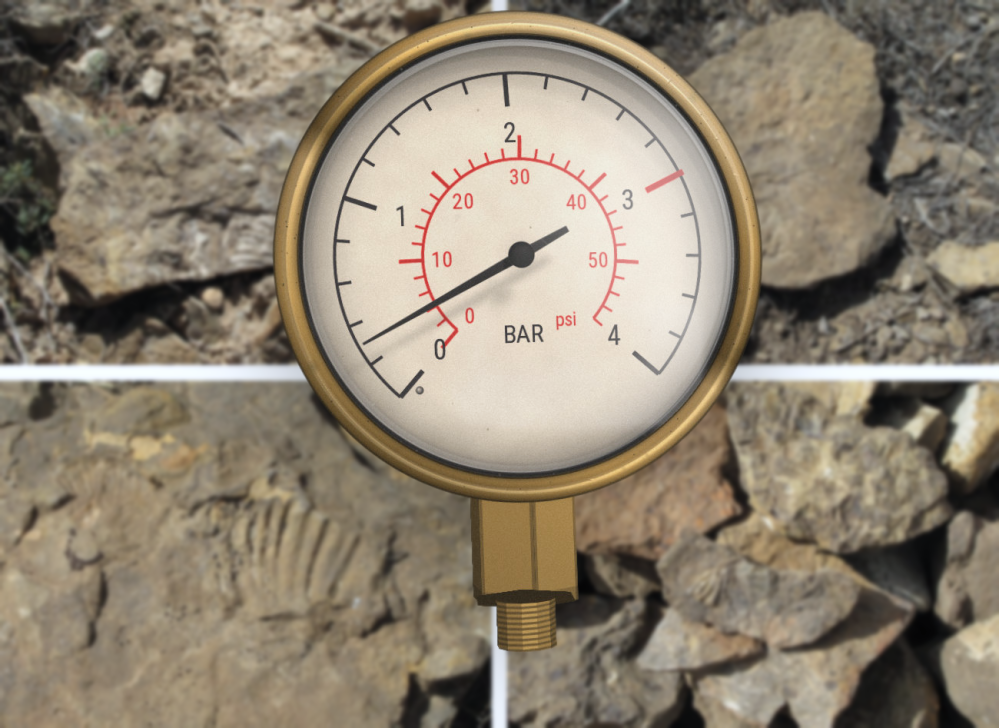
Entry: bar 0.3
